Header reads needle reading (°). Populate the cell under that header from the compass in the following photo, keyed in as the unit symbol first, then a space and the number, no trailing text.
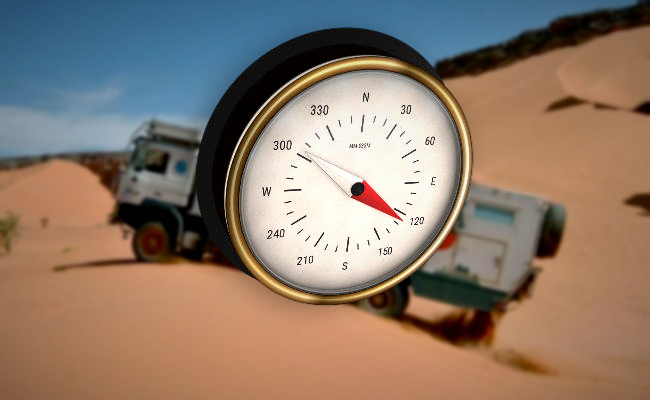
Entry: ° 125
